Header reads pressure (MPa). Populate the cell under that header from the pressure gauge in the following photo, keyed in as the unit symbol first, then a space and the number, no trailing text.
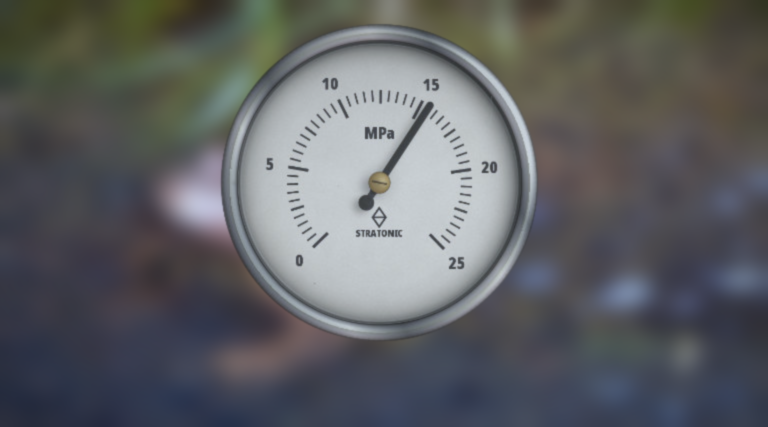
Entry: MPa 15.5
